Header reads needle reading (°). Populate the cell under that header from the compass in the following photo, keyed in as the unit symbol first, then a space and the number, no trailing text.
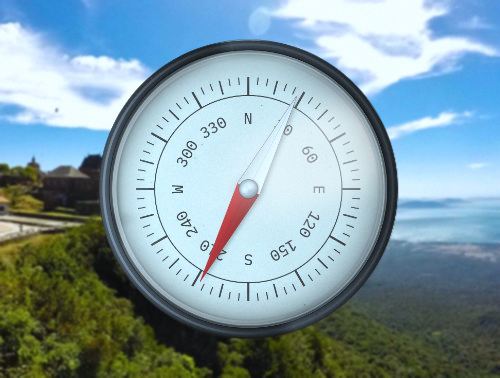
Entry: ° 207.5
